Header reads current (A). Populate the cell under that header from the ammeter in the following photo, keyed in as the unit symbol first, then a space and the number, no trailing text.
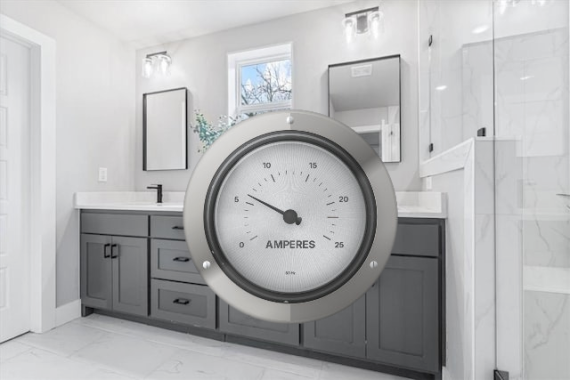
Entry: A 6
